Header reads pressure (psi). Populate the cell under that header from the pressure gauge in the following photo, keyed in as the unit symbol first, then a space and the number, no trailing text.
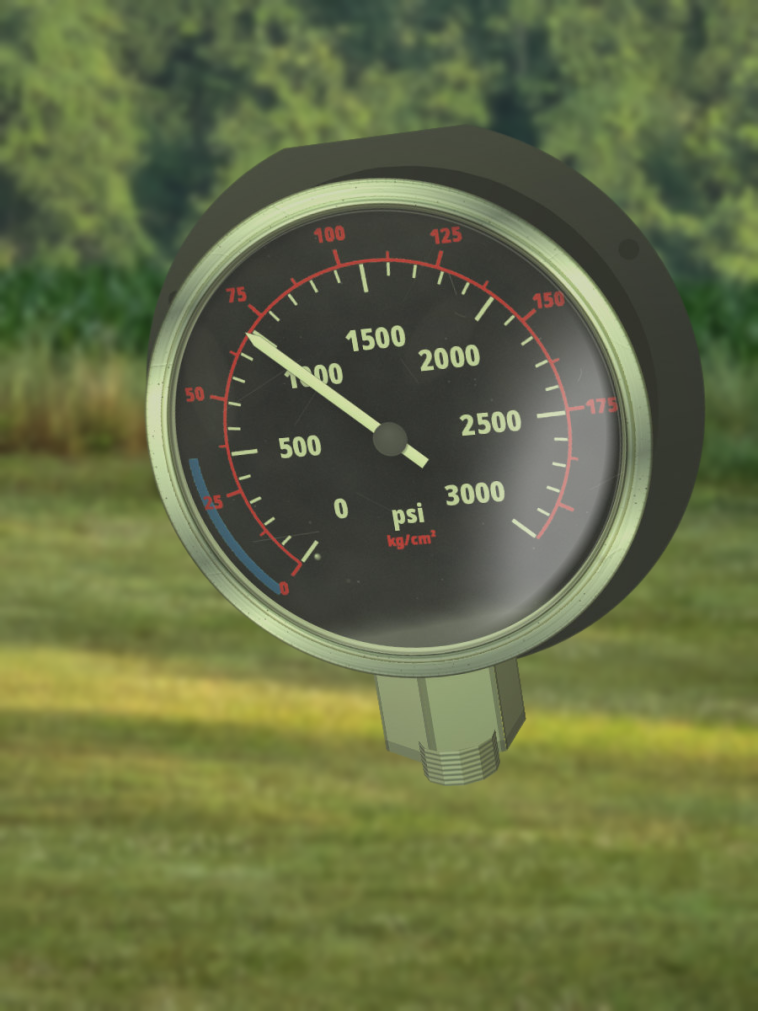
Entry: psi 1000
